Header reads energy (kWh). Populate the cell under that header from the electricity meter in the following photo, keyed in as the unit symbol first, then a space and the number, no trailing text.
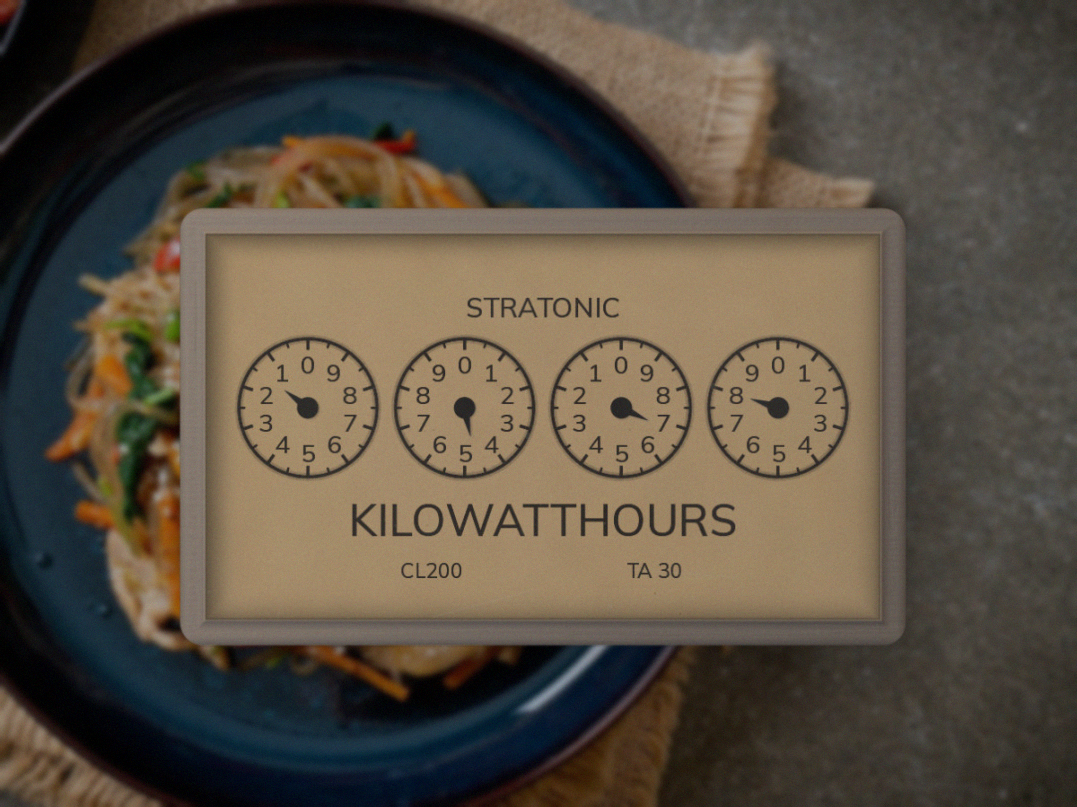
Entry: kWh 1468
